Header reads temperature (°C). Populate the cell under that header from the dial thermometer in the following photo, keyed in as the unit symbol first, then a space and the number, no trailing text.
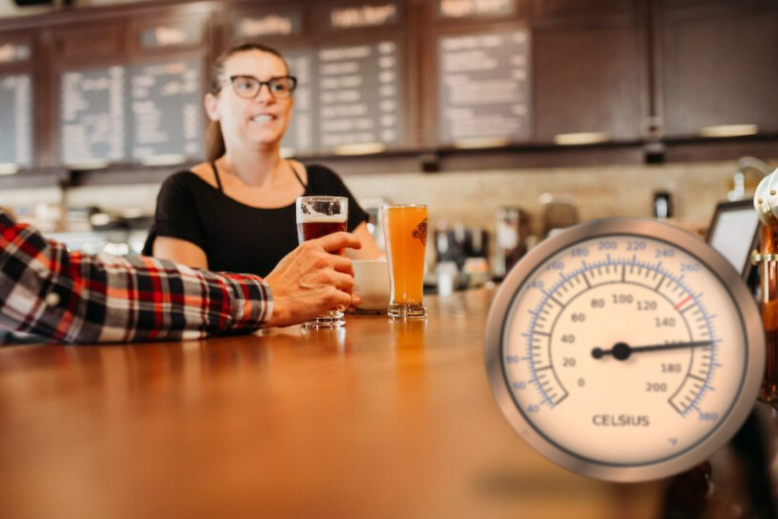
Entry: °C 160
